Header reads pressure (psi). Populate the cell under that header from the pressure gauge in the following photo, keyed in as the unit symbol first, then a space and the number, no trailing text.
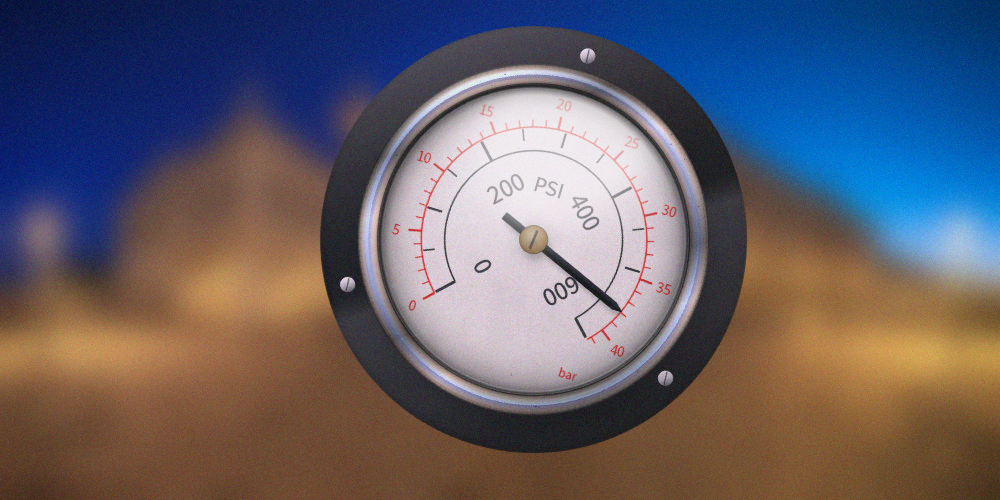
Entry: psi 550
